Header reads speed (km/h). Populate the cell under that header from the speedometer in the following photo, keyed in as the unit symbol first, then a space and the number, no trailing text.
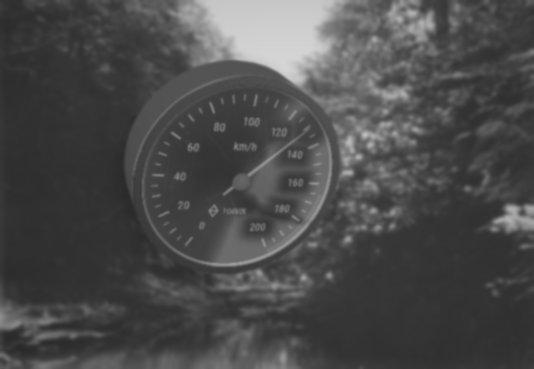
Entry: km/h 130
